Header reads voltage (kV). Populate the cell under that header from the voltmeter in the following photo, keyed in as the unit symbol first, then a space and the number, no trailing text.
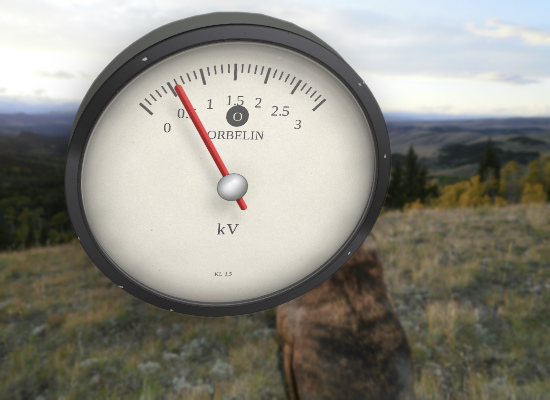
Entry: kV 0.6
